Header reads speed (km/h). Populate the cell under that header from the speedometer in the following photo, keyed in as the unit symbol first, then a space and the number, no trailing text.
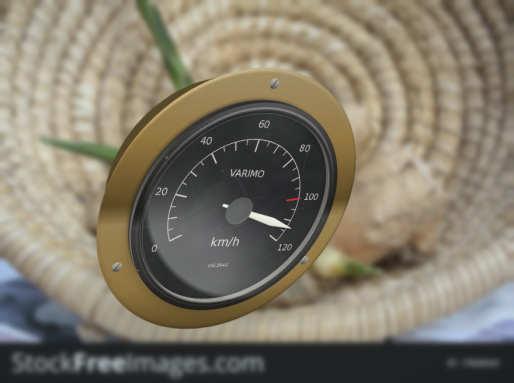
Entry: km/h 112.5
